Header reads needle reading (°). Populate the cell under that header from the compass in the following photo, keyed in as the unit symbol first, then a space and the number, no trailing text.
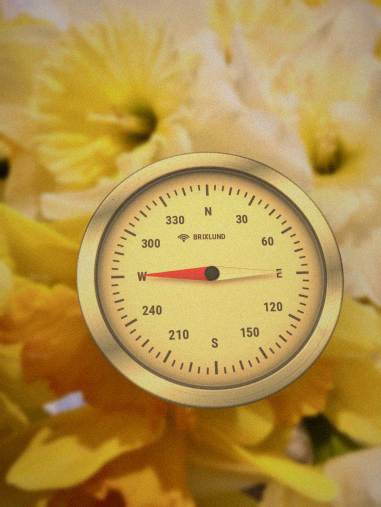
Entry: ° 270
